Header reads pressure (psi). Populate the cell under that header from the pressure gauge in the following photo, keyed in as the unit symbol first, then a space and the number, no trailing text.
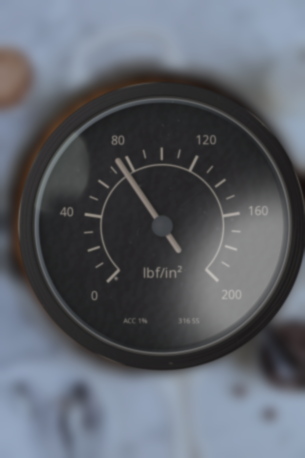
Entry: psi 75
